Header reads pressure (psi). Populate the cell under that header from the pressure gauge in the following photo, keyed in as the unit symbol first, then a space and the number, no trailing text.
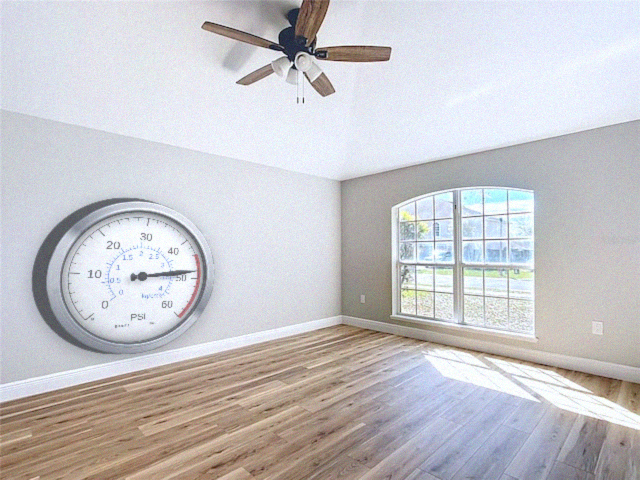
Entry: psi 48
